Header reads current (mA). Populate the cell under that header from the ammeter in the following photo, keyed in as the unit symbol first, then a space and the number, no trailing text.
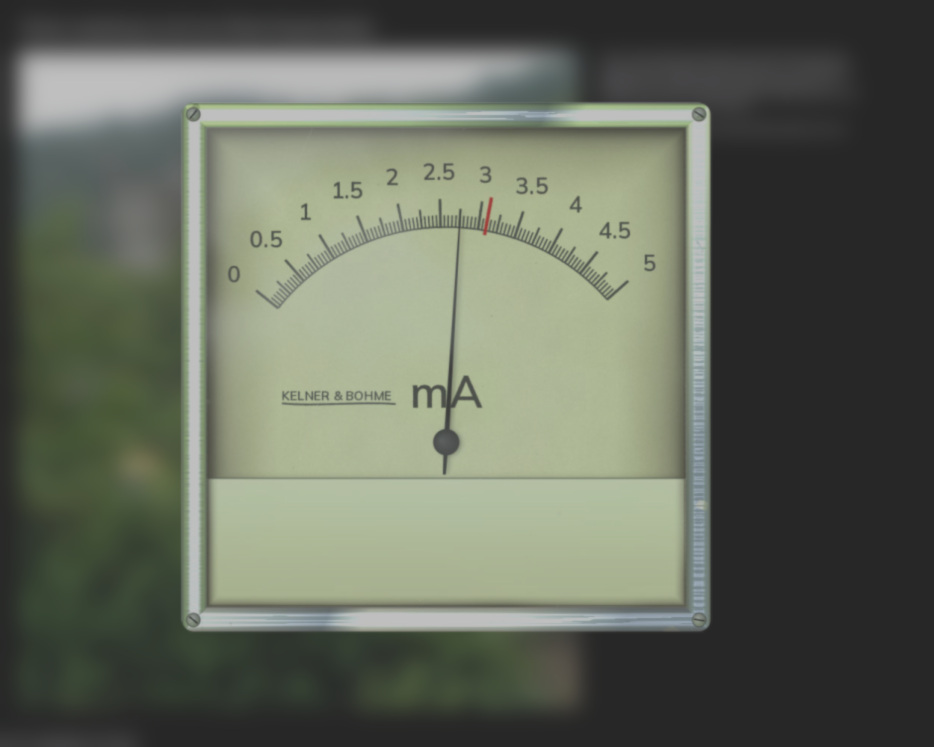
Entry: mA 2.75
